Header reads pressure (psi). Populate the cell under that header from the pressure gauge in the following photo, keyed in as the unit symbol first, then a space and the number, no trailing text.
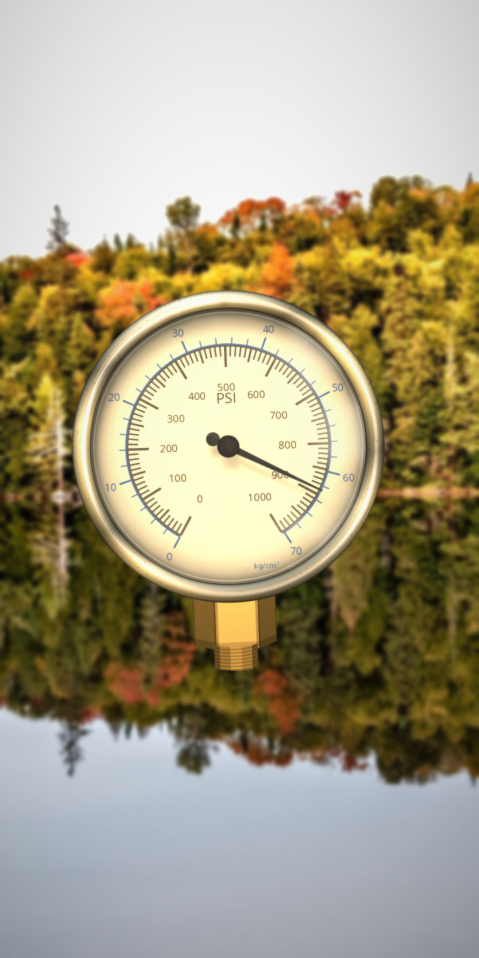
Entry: psi 890
